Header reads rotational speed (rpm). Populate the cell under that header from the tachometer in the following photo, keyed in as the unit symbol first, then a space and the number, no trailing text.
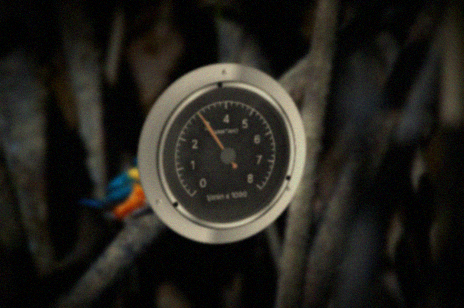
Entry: rpm 3000
